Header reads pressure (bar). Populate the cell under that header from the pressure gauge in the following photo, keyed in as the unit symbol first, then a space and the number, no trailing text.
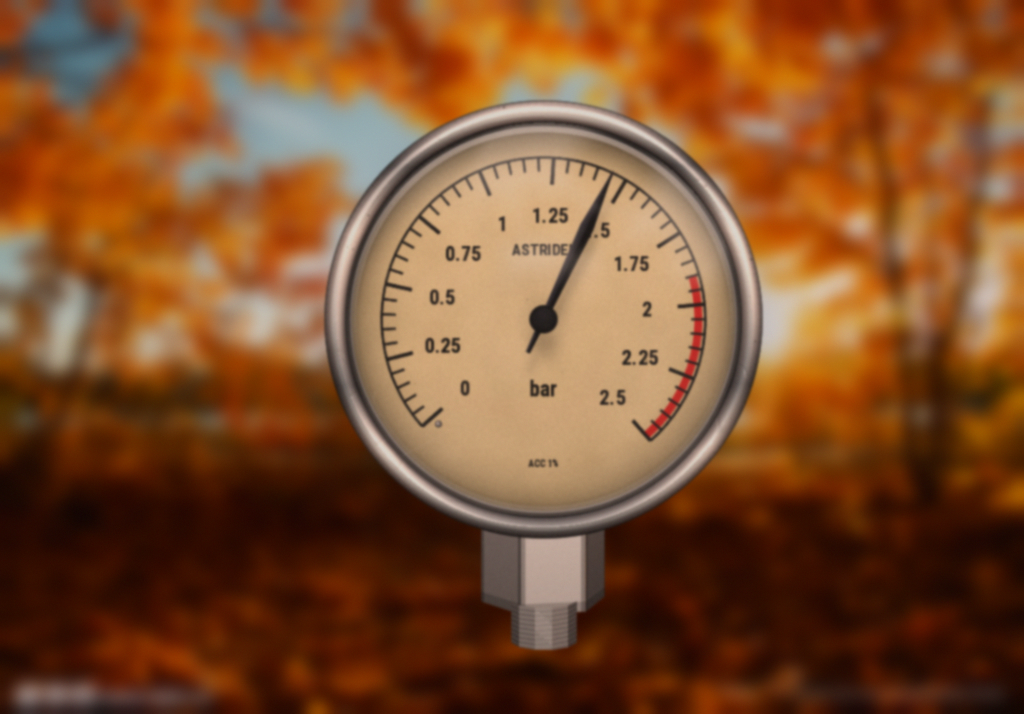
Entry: bar 1.45
